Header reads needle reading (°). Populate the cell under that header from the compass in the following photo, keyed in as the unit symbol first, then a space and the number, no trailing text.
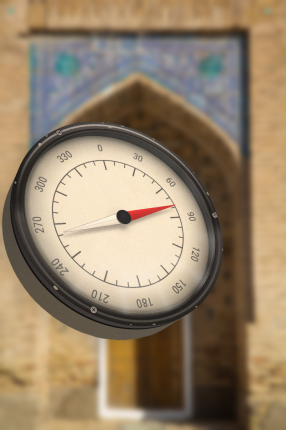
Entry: ° 80
